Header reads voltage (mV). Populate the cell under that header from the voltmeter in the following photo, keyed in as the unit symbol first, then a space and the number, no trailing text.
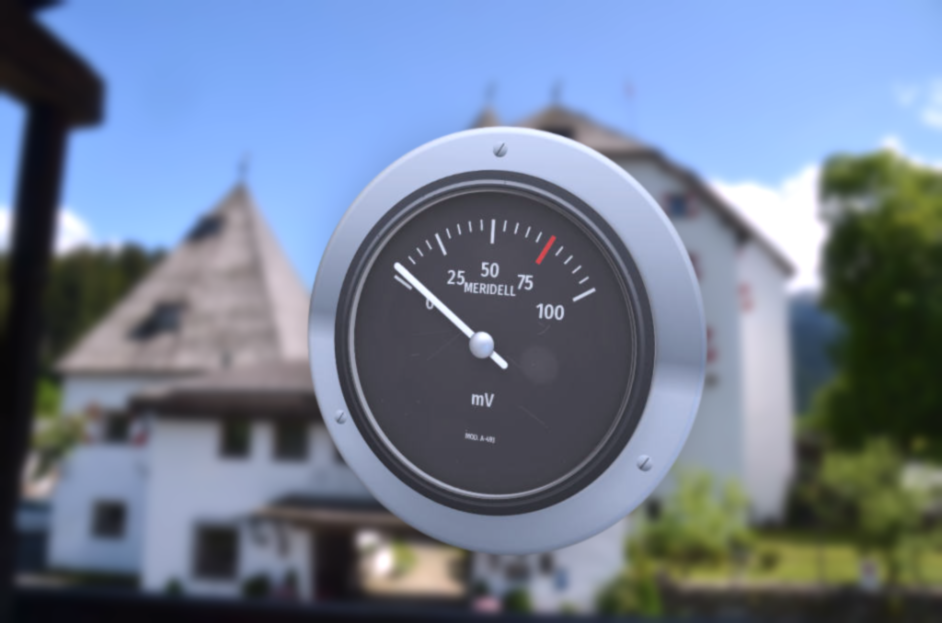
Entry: mV 5
